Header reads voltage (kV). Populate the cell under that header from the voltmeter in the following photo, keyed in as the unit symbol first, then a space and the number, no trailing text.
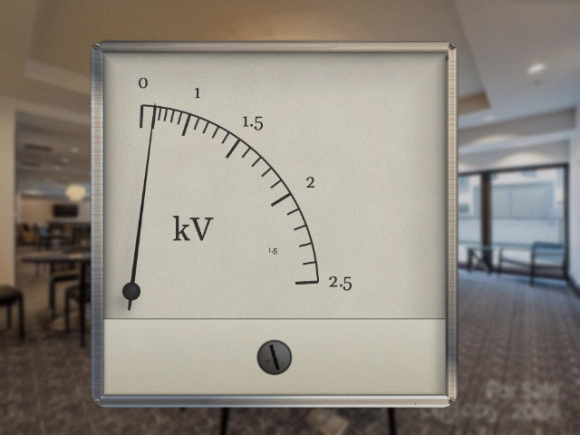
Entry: kV 0.5
